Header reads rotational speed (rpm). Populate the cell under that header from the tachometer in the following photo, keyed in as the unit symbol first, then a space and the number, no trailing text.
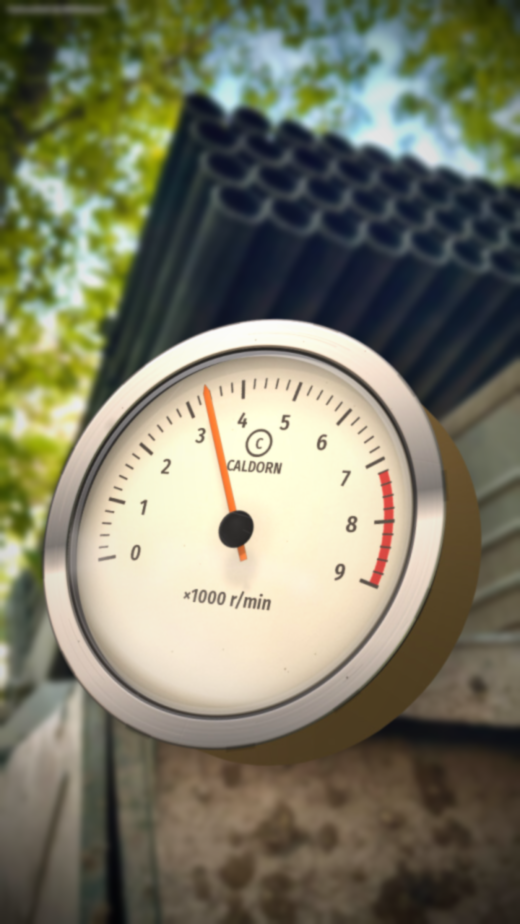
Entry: rpm 3400
